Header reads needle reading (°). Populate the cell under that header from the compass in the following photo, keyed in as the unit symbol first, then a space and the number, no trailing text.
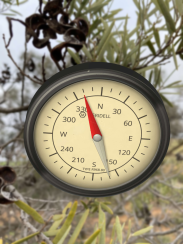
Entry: ° 340
